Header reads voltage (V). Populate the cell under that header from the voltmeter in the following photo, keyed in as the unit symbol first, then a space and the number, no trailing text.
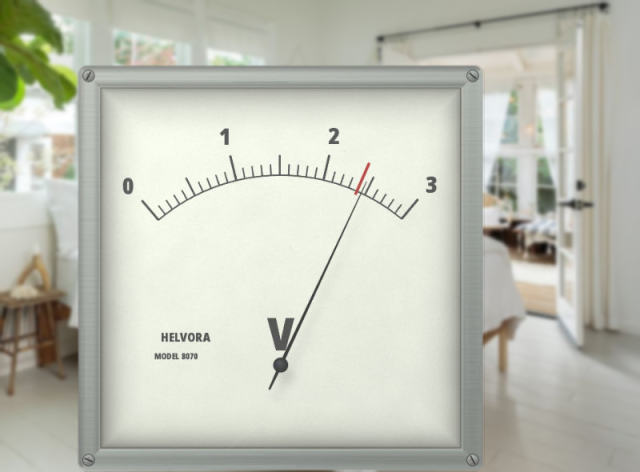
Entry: V 2.45
